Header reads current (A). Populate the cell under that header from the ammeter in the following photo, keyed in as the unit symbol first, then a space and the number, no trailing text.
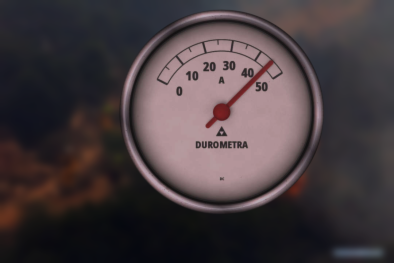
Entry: A 45
